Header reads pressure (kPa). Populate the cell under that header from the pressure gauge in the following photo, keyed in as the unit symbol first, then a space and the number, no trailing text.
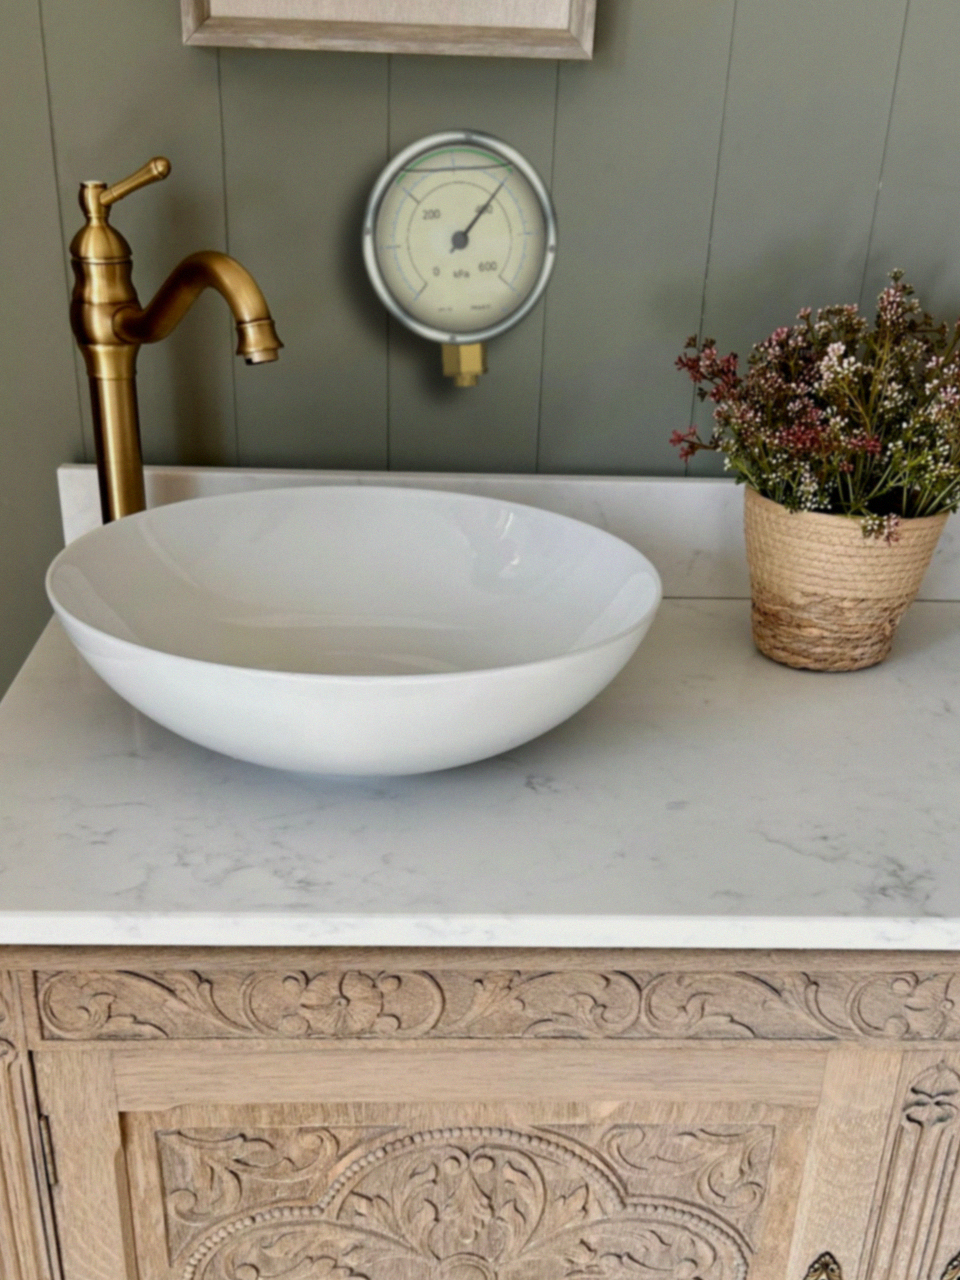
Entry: kPa 400
